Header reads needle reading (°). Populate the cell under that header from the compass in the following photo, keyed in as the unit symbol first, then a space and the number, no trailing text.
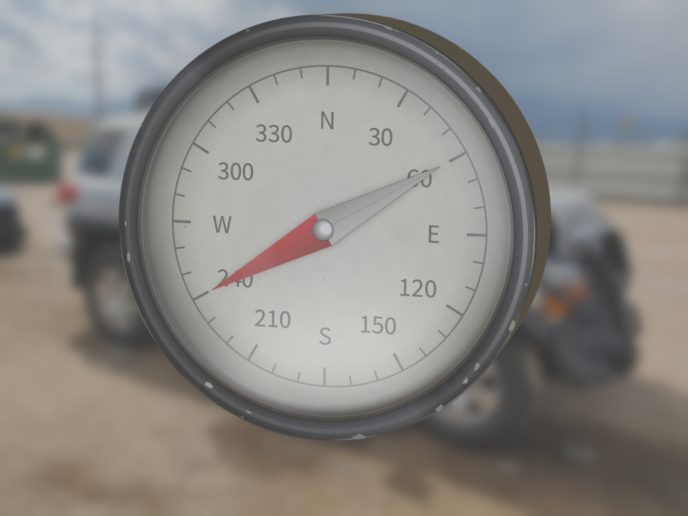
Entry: ° 240
